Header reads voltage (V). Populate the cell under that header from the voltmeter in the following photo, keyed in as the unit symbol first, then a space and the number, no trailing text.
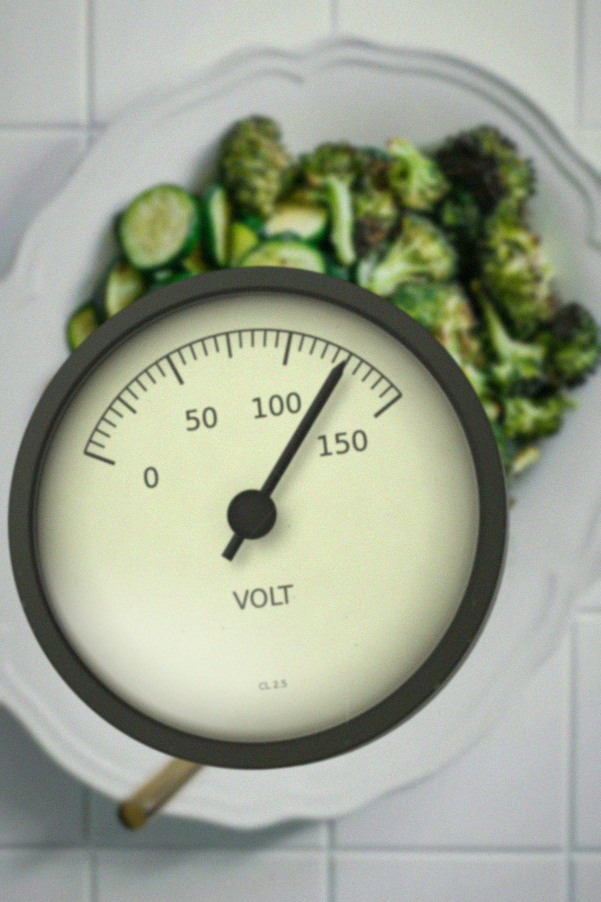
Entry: V 125
